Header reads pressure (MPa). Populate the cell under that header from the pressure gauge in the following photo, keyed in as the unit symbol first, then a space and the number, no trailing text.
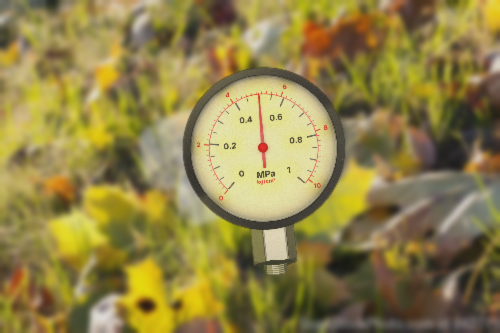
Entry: MPa 0.5
